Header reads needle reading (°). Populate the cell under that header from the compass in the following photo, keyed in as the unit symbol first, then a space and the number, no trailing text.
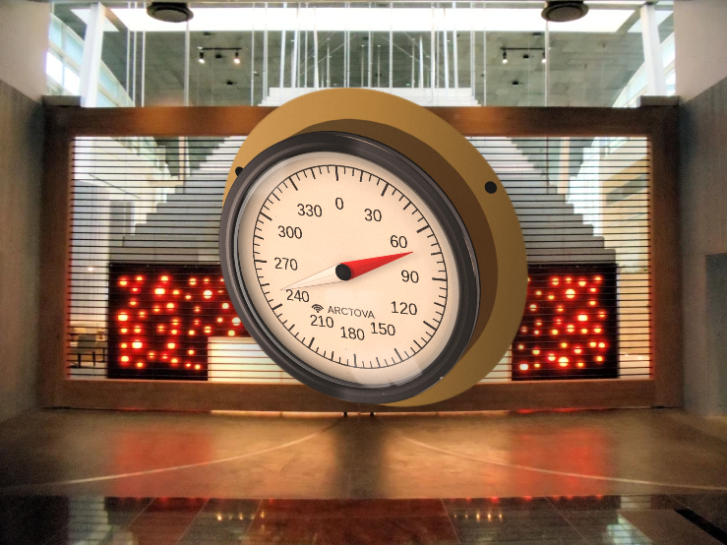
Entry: ° 70
